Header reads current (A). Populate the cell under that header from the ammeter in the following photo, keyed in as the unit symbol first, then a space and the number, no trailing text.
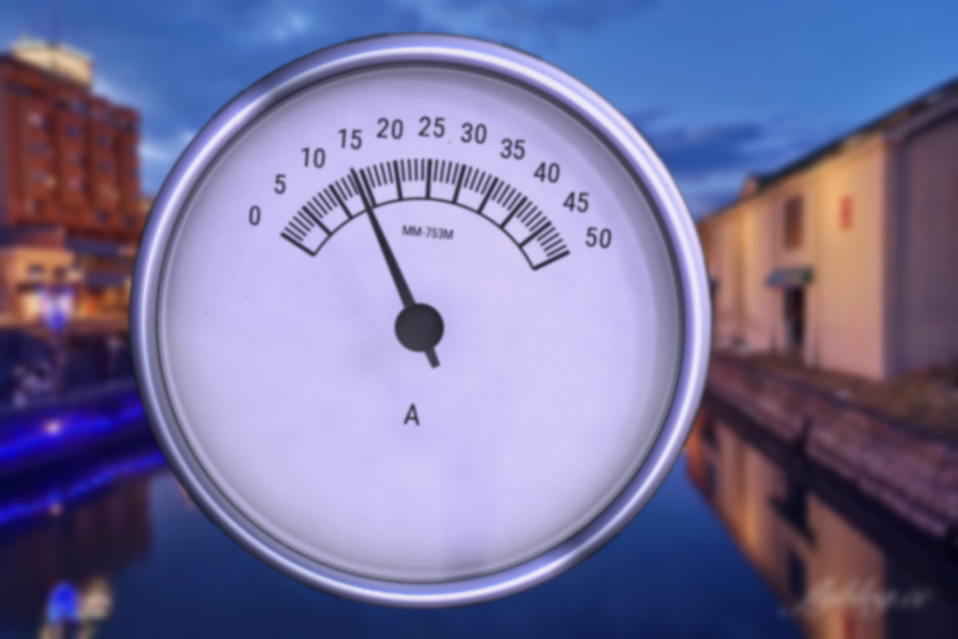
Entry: A 14
